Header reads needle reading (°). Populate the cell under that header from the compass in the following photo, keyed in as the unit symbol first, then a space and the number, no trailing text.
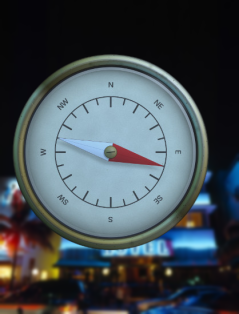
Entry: ° 105
